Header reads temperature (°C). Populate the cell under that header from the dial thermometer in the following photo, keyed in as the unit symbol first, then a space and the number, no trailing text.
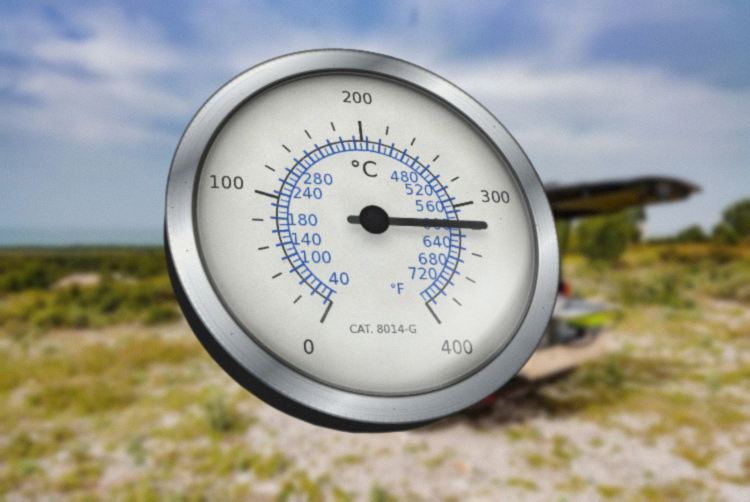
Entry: °C 320
